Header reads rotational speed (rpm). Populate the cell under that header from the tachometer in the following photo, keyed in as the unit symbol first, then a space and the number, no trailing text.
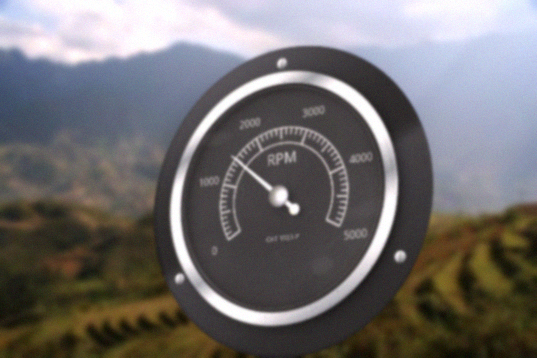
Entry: rpm 1500
